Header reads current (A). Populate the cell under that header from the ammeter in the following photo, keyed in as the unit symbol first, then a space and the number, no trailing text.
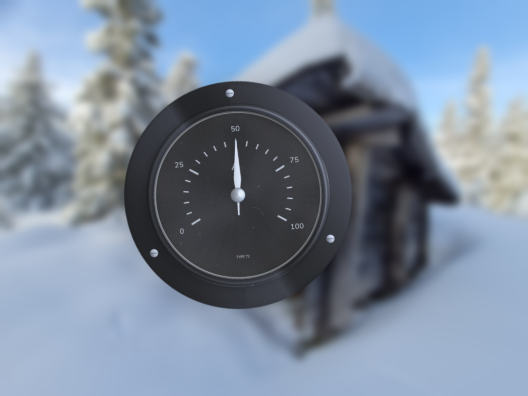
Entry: A 50
